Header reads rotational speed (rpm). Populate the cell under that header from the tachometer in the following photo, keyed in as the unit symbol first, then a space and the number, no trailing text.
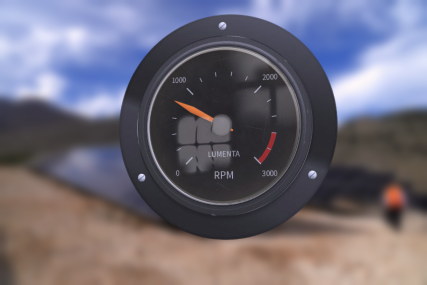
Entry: rpm 800
